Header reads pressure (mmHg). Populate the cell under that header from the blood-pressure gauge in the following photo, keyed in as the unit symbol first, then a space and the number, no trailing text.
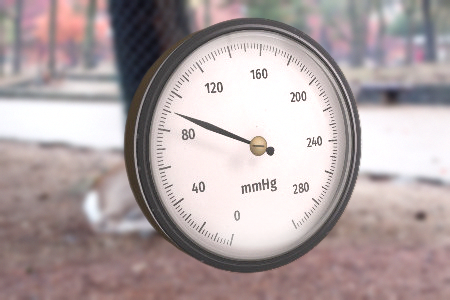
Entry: mmHg 90
